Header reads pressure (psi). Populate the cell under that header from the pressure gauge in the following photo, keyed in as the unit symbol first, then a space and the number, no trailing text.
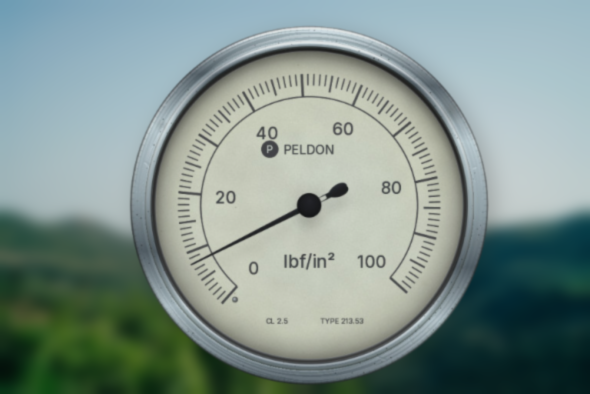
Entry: psi 8
